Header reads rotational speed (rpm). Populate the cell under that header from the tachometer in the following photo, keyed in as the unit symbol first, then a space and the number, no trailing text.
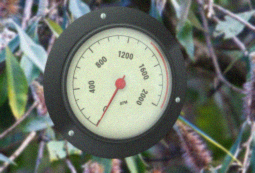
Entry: rpm 0
